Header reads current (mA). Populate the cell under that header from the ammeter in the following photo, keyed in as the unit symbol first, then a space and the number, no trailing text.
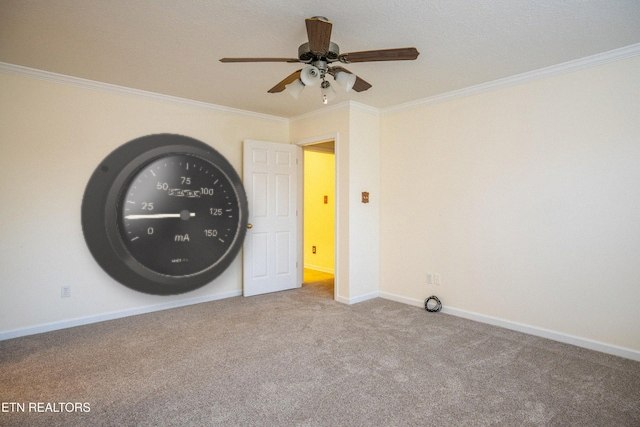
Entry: mA 15
